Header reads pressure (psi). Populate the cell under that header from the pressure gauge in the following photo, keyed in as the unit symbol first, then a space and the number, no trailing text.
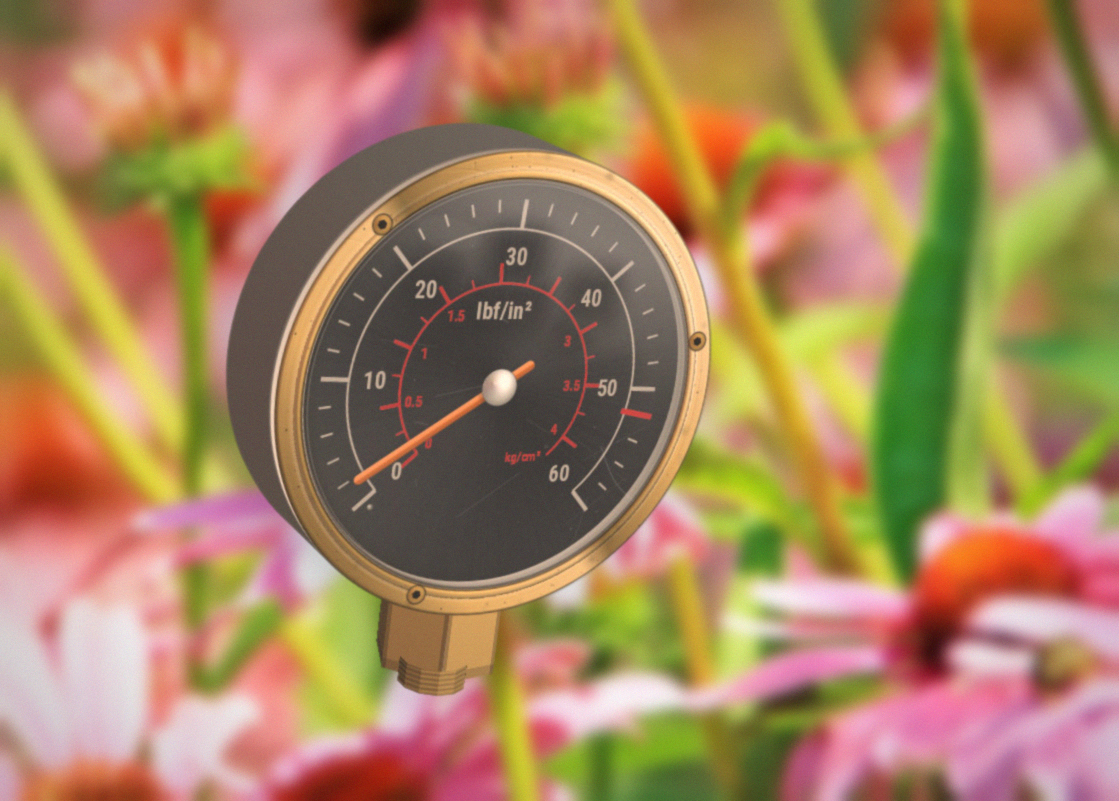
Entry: psi 2
